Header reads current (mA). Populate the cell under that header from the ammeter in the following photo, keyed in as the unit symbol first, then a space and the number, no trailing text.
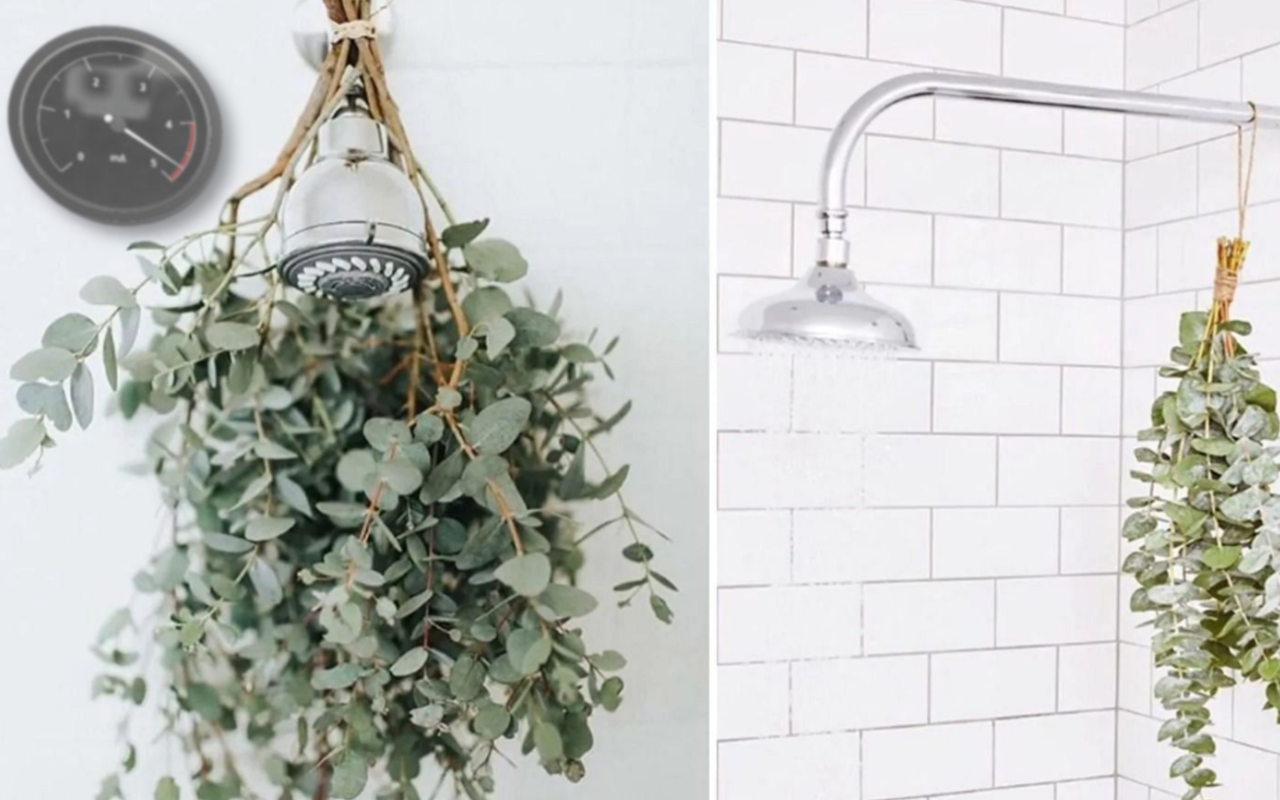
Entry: mA 4.75
